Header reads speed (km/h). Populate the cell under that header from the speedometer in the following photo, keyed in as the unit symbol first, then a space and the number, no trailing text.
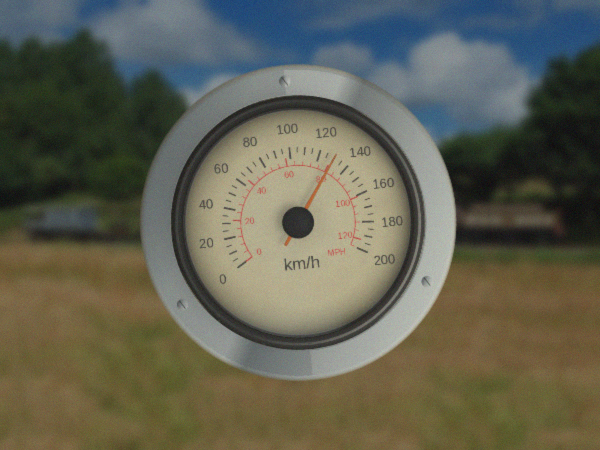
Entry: km/h 130
